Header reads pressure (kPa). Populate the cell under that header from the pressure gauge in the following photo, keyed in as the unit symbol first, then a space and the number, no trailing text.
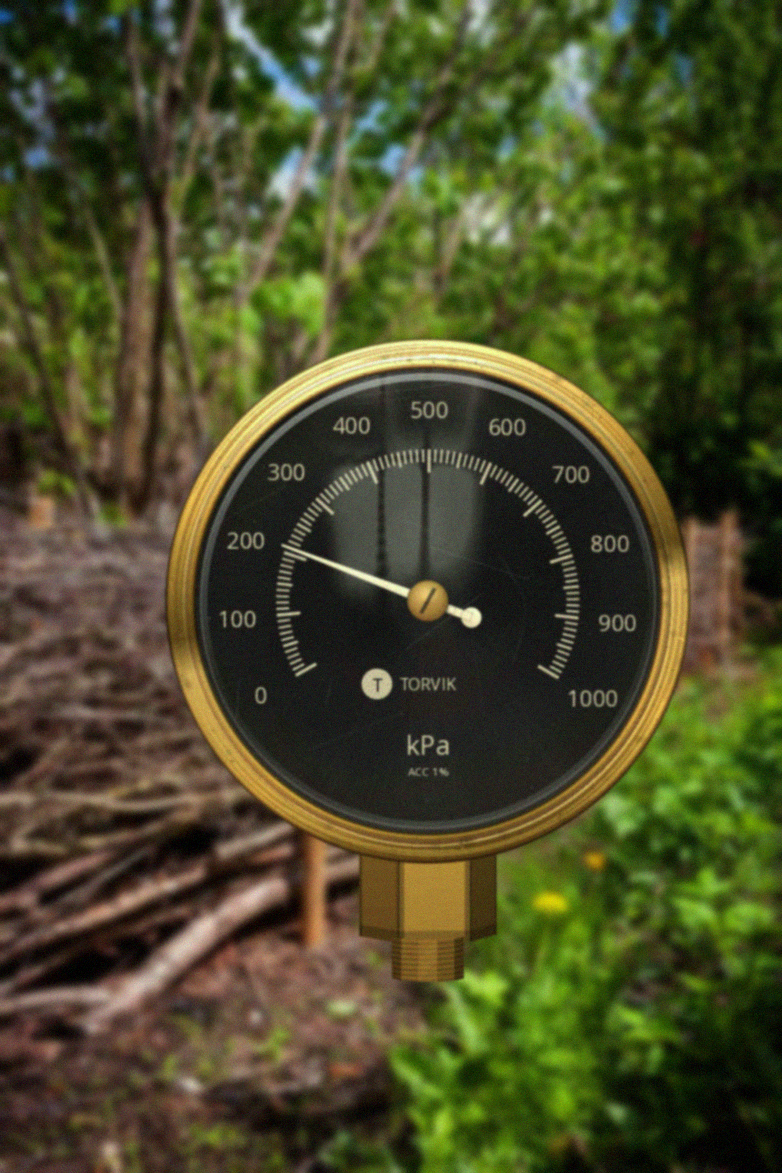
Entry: kPa 210
